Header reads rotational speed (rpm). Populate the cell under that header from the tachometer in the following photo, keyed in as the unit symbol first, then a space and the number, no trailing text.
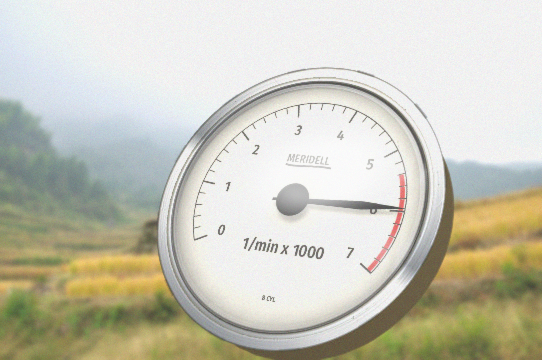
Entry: rpm 6000
